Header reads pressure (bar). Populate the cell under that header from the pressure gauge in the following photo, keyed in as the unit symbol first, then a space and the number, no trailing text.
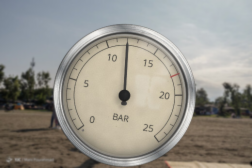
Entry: bar 12
